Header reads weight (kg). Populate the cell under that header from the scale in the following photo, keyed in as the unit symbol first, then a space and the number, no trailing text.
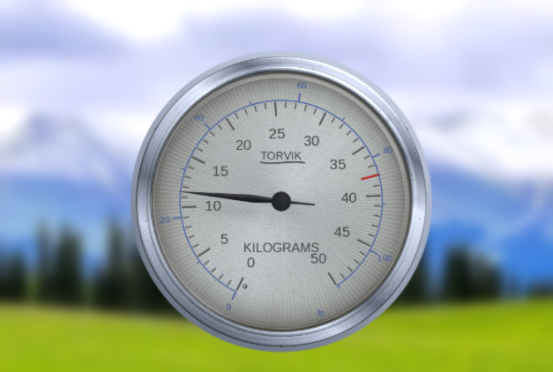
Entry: kg 11.5
